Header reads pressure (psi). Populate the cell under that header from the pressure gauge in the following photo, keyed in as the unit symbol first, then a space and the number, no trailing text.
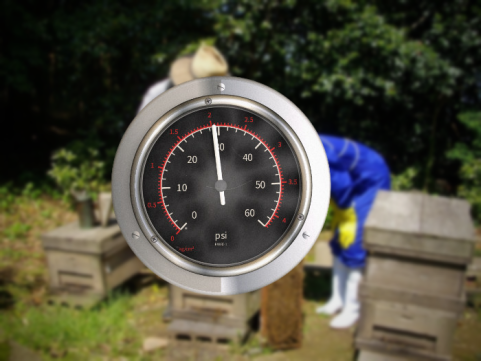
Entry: psi 29
